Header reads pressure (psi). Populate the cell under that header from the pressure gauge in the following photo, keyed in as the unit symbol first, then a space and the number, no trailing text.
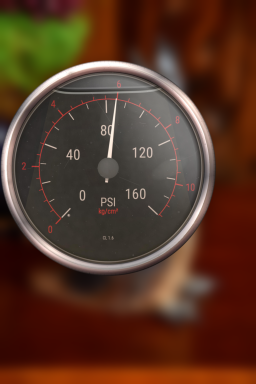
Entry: psi 85
